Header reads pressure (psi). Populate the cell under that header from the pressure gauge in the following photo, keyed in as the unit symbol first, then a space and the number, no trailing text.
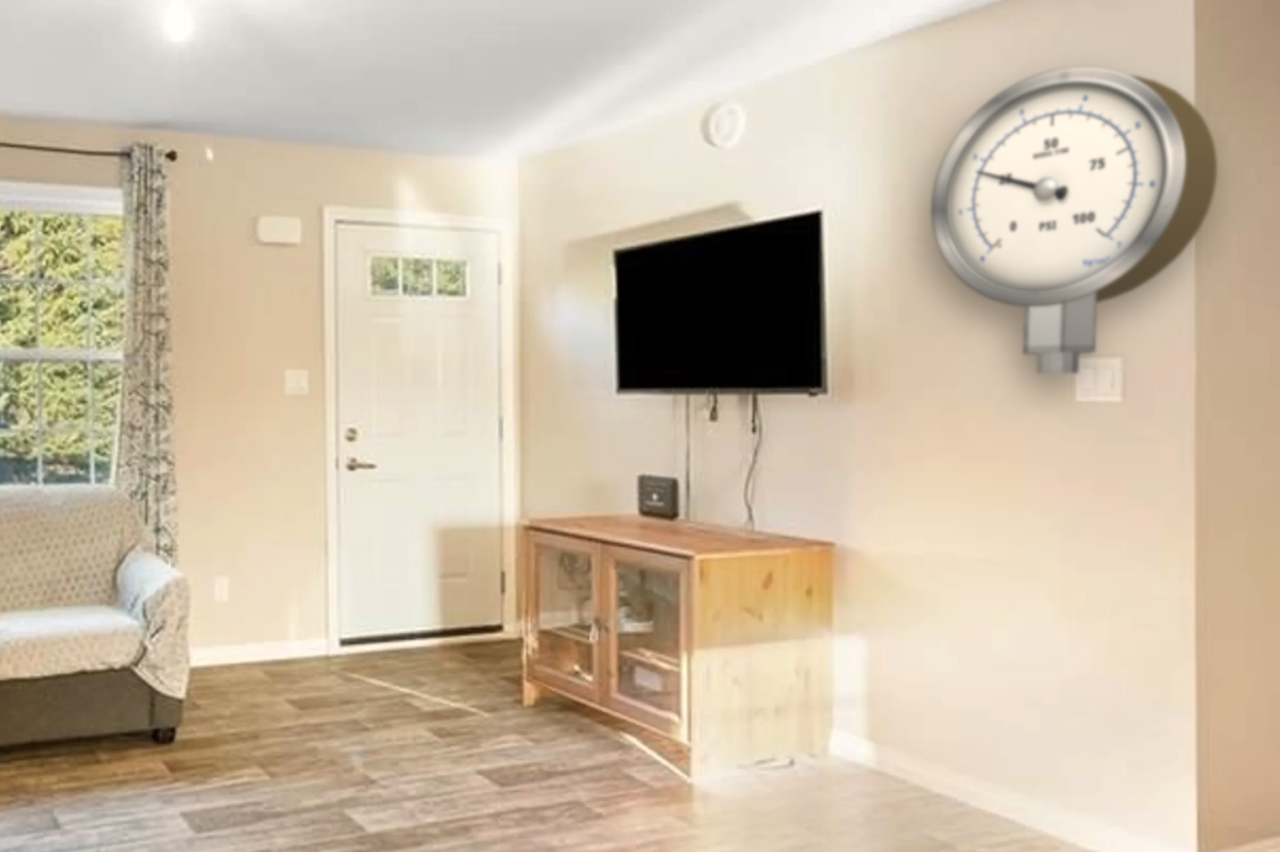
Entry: psi 25
